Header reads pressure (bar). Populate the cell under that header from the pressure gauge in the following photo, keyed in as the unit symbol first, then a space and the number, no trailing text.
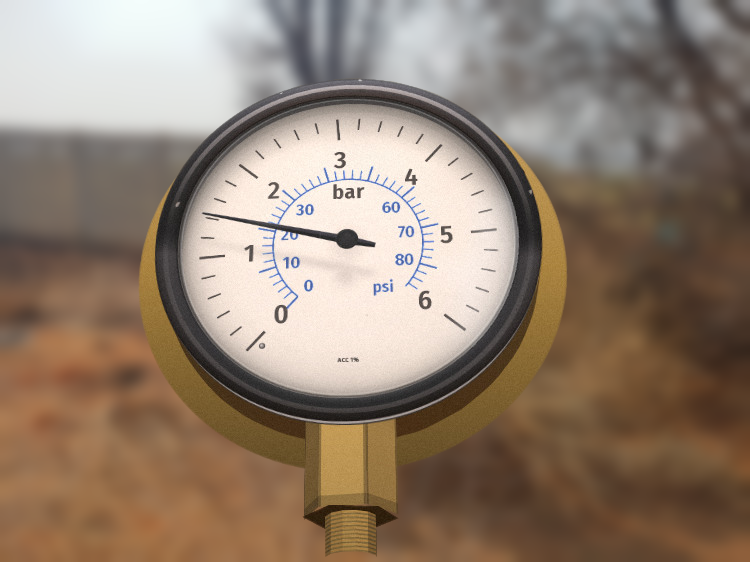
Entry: bar 1.4
